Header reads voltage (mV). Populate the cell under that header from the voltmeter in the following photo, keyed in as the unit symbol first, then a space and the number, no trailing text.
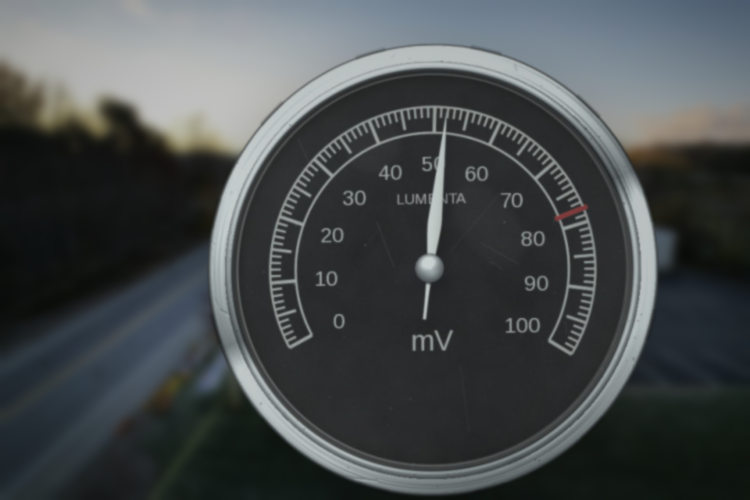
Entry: mV 52
